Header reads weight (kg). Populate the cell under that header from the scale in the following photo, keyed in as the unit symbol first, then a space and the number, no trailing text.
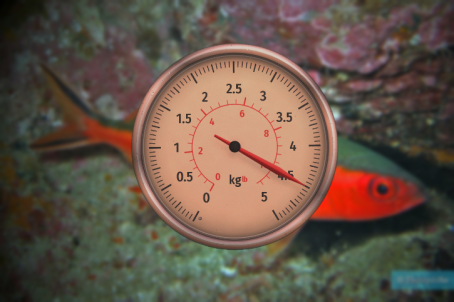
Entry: kg 4.5
